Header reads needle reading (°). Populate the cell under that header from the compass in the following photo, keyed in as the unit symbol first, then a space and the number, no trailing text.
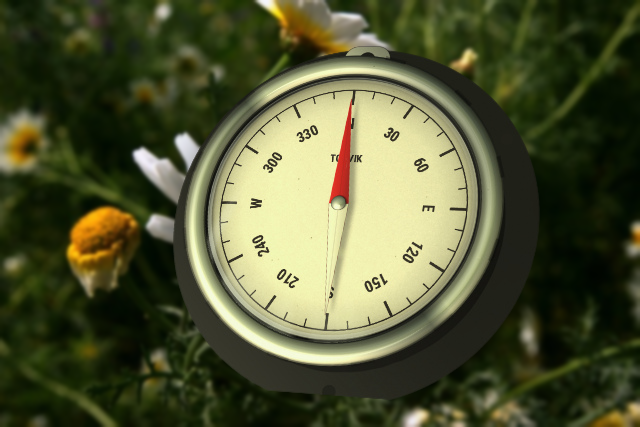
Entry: ° 0
